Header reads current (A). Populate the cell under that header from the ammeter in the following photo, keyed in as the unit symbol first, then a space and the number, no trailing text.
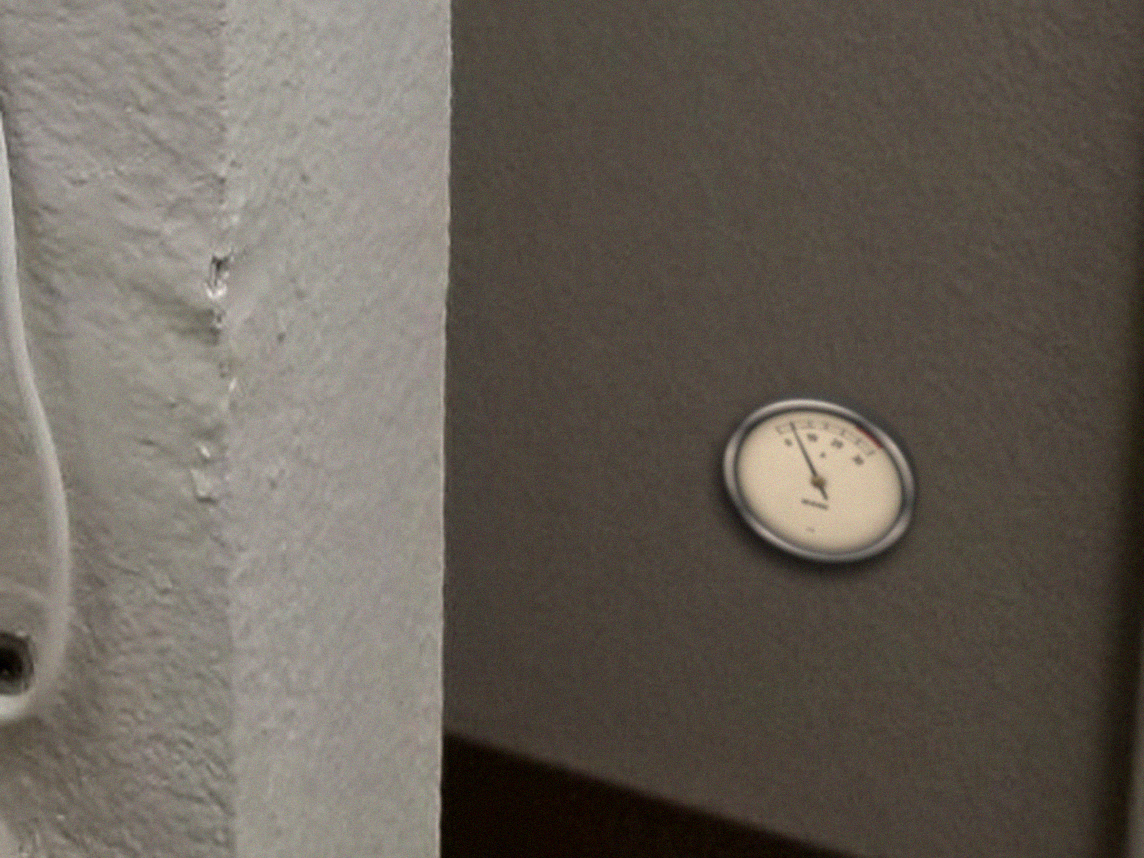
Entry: A 5
